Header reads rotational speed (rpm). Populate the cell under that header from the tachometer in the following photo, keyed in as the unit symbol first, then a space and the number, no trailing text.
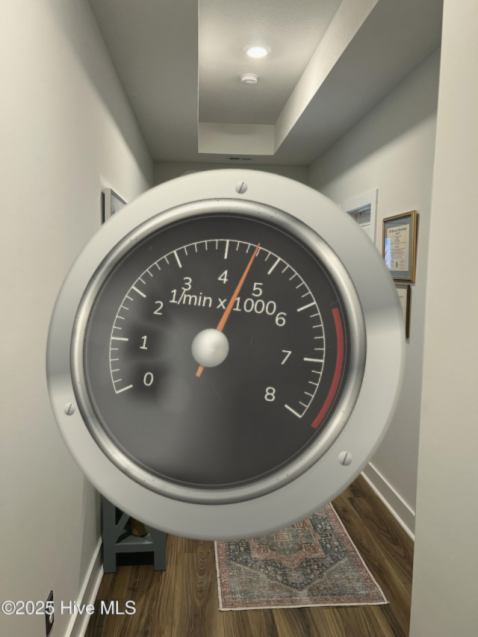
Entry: rpm 4600
